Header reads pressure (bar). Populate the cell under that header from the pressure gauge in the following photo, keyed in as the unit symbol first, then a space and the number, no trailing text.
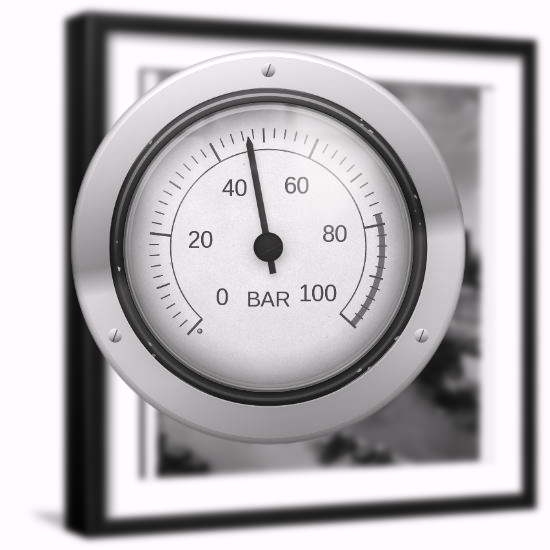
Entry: bar 47
